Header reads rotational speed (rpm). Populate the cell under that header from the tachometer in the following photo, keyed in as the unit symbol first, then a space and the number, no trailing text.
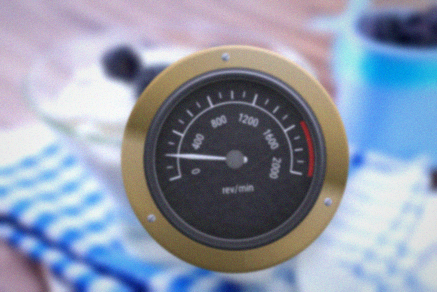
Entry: rpm 200
